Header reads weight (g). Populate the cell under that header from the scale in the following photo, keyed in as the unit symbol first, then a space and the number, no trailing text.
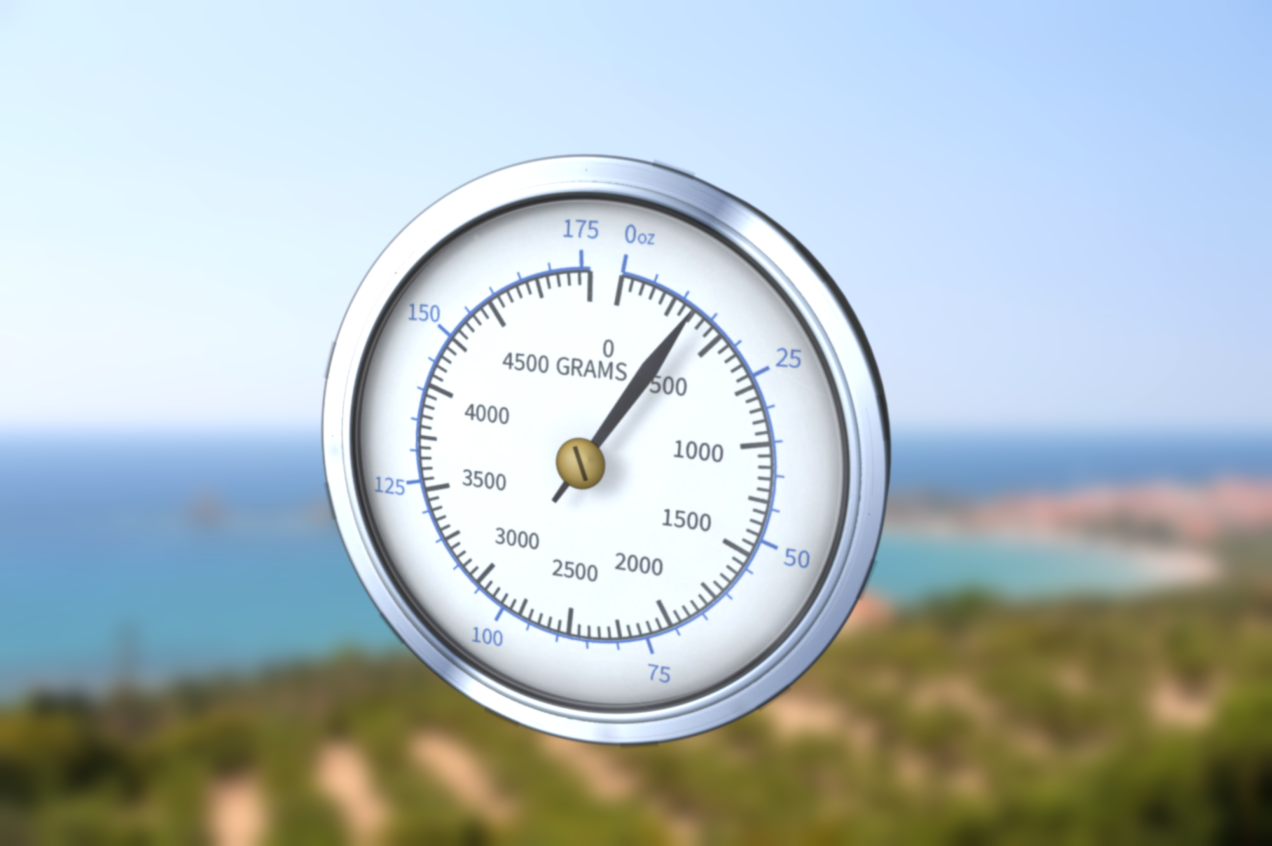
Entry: g 350
